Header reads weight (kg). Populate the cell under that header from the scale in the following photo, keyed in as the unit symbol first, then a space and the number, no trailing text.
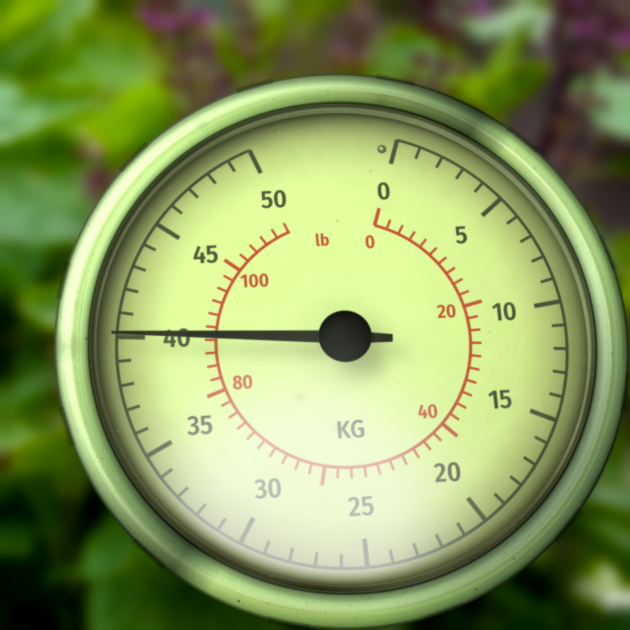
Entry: kg 40
